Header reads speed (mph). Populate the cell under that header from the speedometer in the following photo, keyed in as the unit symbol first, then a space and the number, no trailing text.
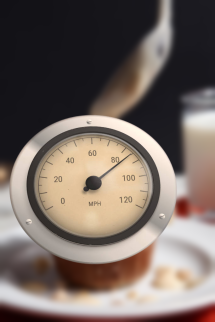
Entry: mph 85
